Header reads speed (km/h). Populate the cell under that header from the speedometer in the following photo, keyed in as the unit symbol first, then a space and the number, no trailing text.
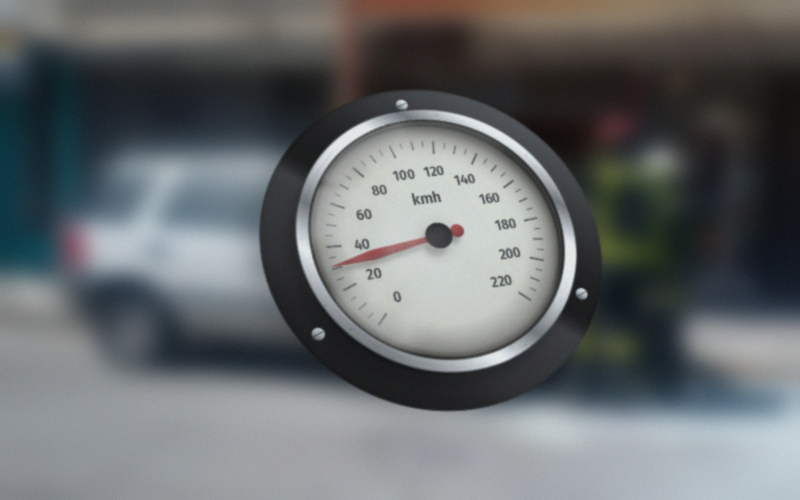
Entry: km/h 30
